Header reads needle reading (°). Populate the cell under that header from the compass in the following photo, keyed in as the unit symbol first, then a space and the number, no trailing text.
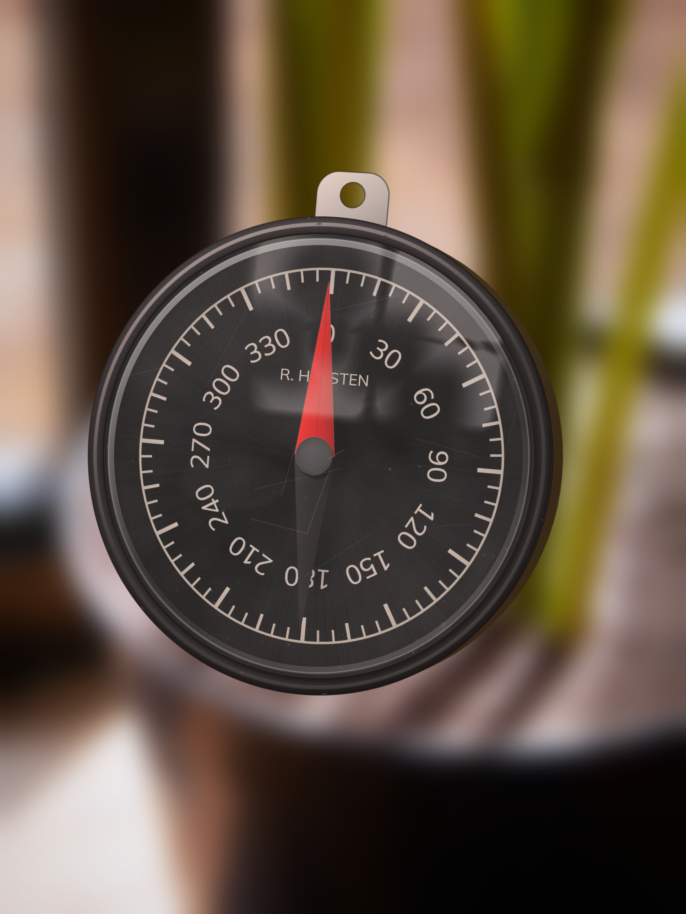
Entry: ° 0
